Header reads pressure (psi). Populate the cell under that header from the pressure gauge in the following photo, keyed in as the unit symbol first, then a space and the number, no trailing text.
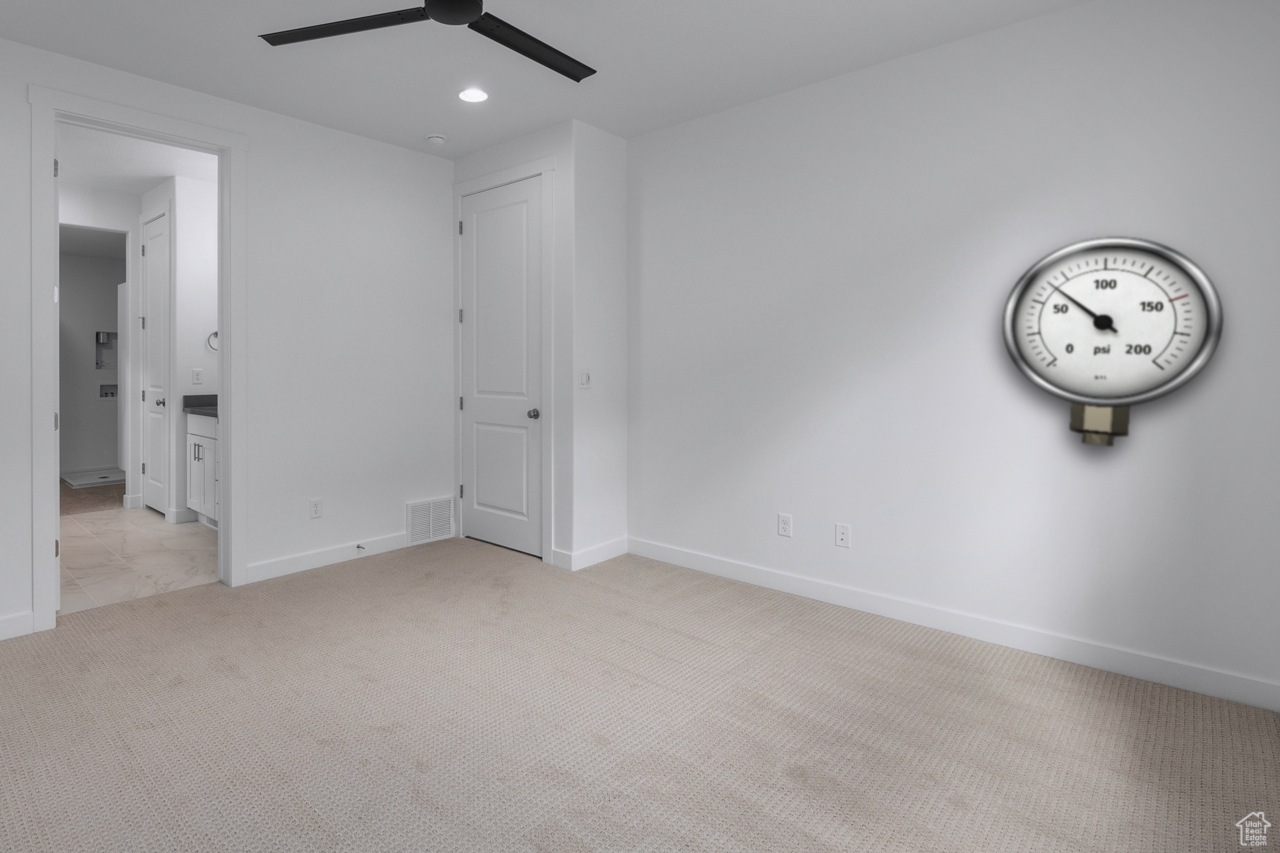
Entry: psi 65
